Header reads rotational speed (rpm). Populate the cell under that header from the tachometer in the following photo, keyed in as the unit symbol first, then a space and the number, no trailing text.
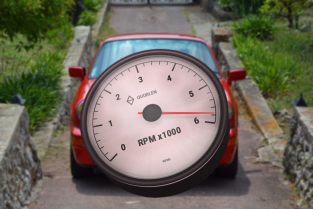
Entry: rpm 5800
